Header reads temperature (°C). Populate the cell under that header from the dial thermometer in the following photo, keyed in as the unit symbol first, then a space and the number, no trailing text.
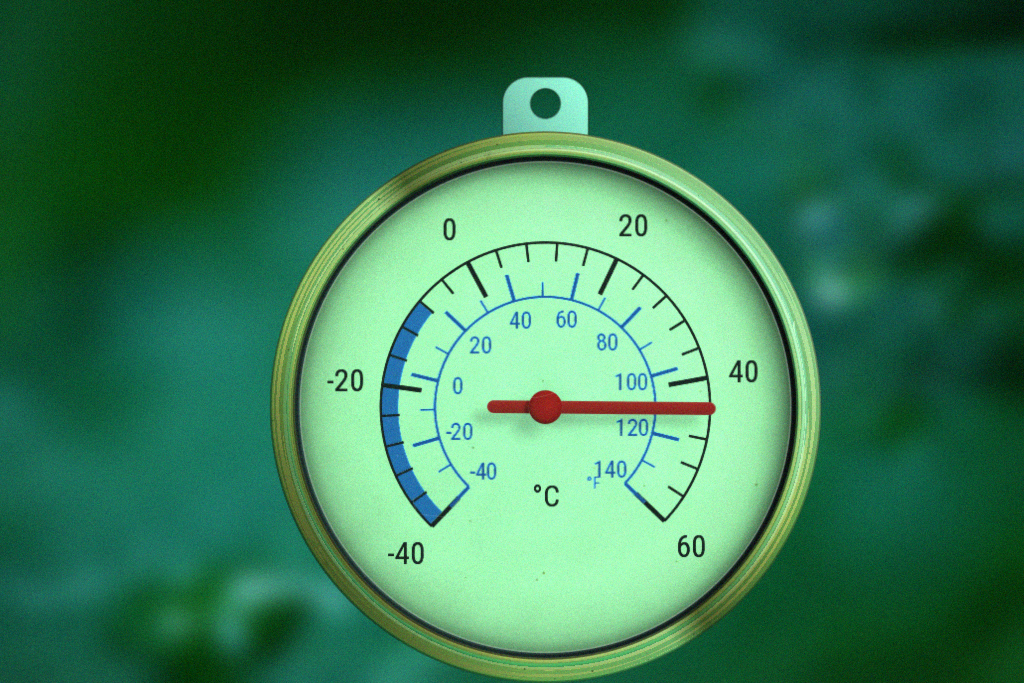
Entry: °C 44
